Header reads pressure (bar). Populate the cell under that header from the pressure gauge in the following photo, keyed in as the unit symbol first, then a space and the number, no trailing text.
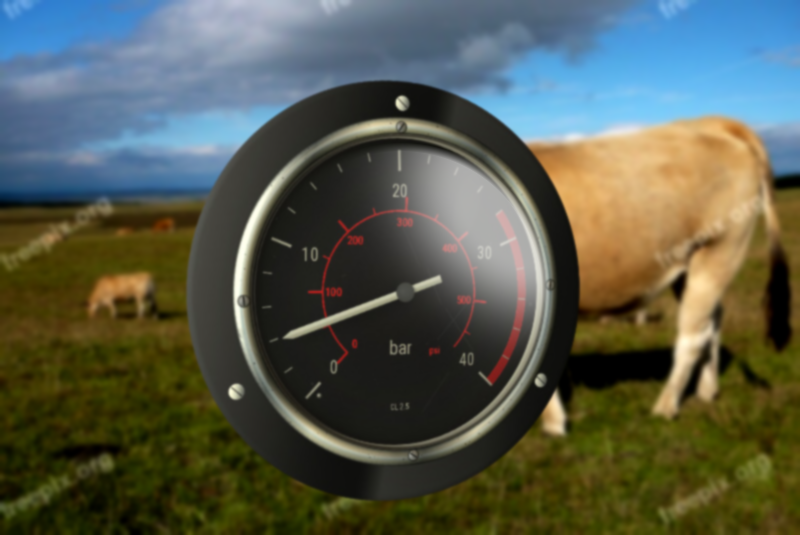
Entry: bar 4
